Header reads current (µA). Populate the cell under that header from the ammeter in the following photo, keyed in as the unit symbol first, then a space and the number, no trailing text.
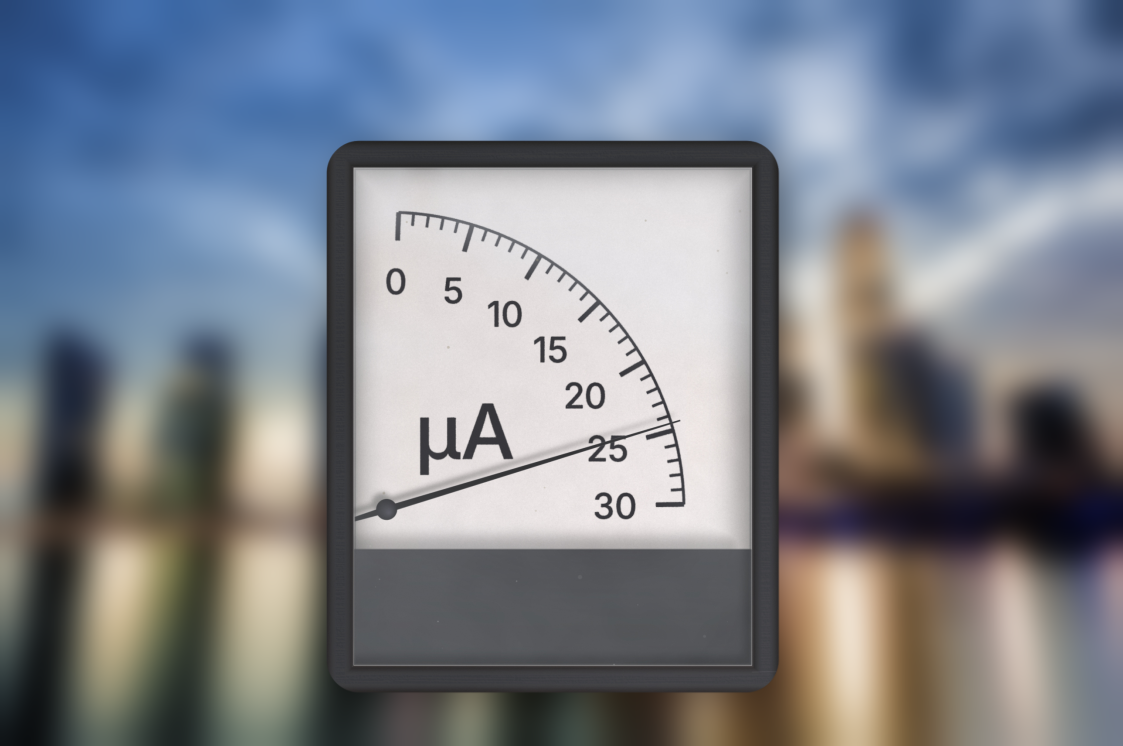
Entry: µA 24.5
